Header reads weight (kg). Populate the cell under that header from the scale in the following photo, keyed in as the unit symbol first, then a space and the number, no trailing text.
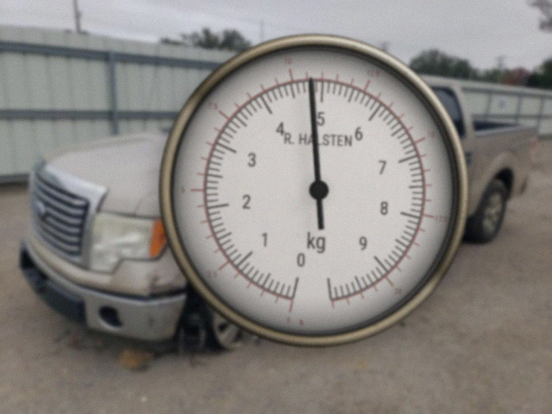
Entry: kg 4.8
